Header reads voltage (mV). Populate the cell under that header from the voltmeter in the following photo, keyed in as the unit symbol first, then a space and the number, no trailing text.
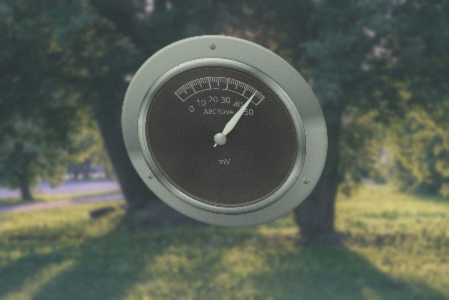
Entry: mV 45
